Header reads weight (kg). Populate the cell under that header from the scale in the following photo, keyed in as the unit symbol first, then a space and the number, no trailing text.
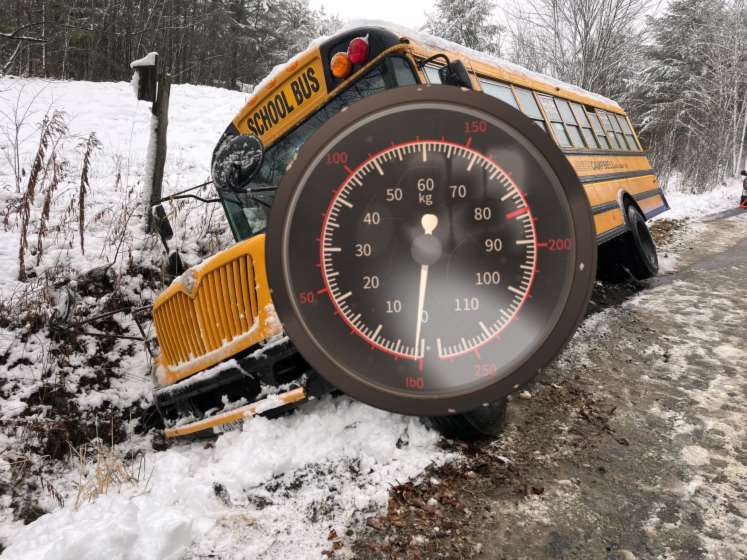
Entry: kg 1
